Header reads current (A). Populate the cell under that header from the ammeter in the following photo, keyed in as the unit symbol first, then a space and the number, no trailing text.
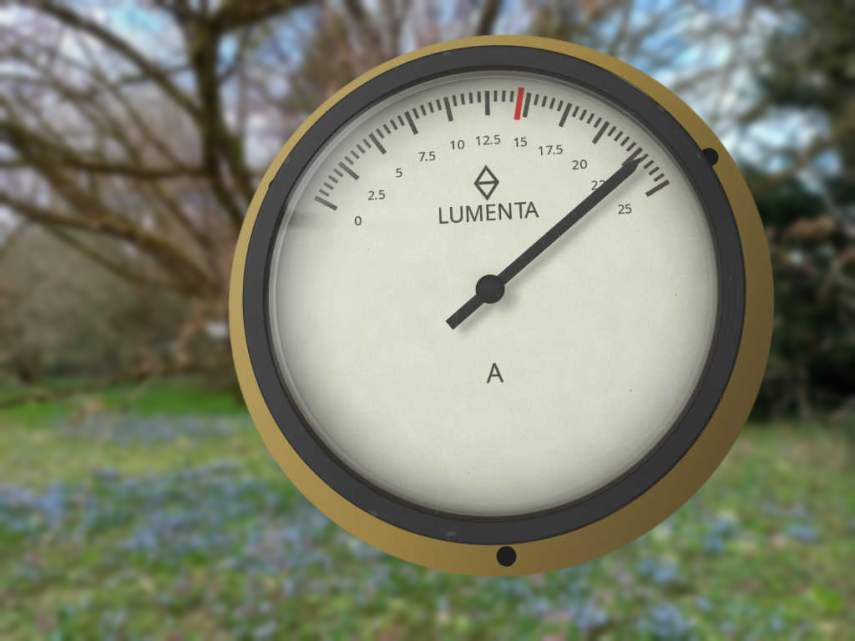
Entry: A 23
